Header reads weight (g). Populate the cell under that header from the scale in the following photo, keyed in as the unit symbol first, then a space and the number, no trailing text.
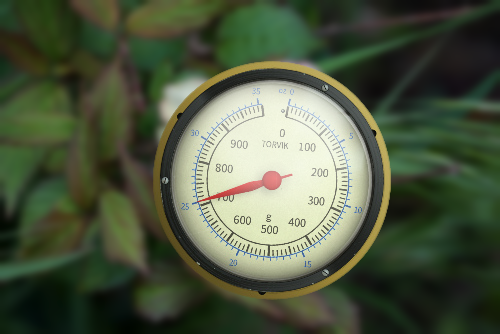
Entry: g 710
